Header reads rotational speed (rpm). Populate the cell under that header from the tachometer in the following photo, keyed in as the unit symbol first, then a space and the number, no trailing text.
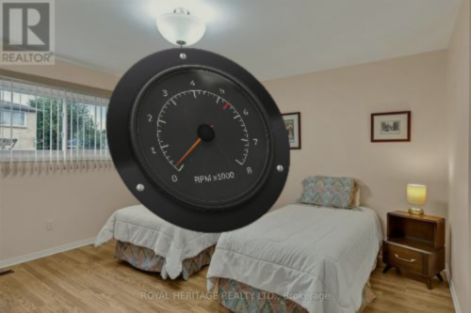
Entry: rpm 200
